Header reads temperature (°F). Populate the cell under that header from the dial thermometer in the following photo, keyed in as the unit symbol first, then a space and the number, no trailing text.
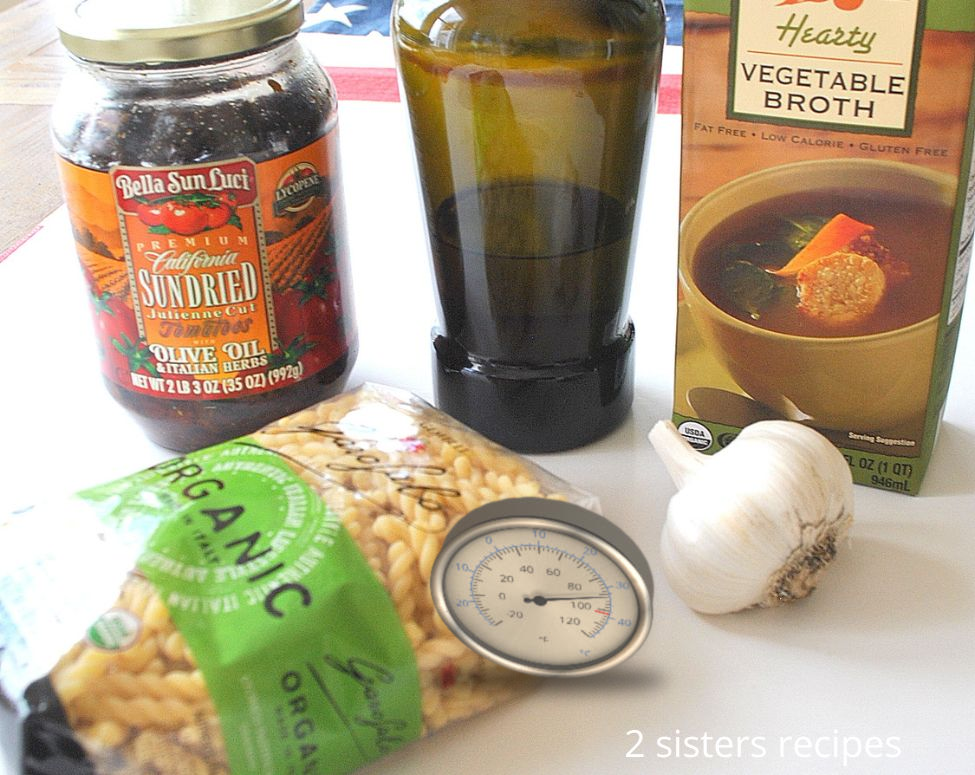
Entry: °F 90
